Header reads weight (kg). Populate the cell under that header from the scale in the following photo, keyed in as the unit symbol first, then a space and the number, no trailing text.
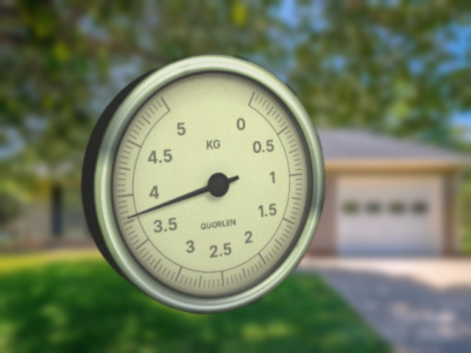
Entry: kg 3.8
